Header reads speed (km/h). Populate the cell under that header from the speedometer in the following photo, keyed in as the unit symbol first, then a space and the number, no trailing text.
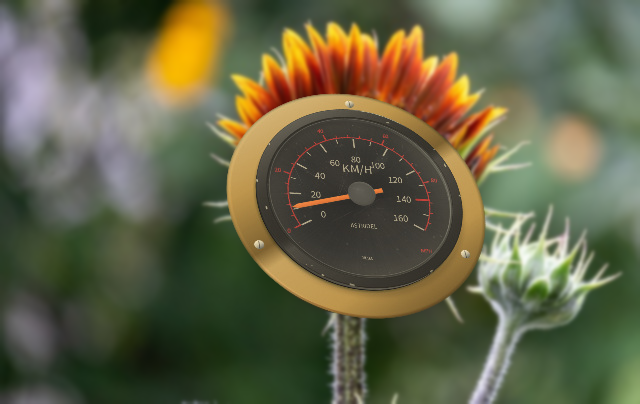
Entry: km/h 10
